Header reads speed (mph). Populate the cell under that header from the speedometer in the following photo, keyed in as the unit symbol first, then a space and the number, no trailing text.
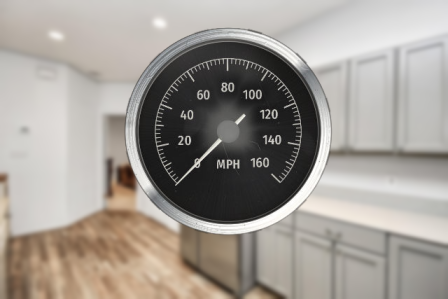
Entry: mph 0
